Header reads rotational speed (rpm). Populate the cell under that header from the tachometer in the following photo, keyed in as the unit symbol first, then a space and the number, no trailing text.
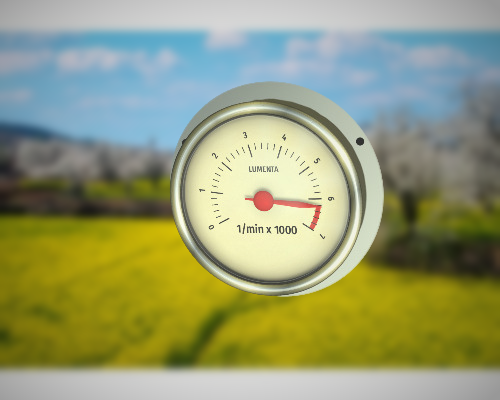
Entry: rpm 6200
